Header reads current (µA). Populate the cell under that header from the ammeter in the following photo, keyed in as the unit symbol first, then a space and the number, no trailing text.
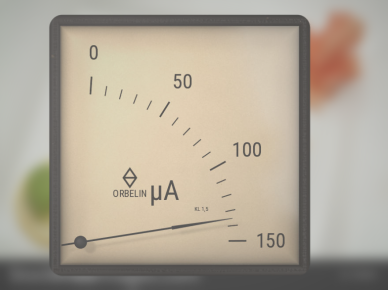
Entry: µA 135
